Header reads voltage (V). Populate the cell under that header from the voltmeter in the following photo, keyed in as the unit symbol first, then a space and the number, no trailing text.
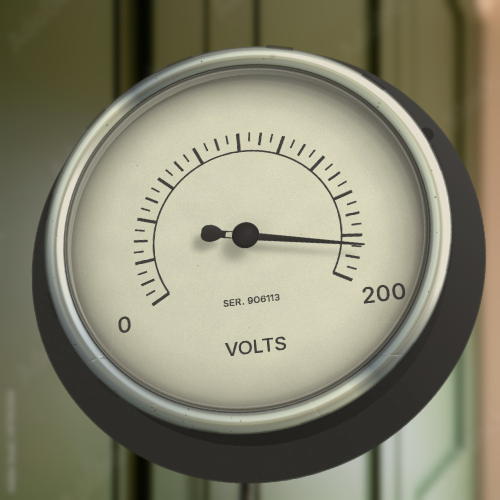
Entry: V 185
